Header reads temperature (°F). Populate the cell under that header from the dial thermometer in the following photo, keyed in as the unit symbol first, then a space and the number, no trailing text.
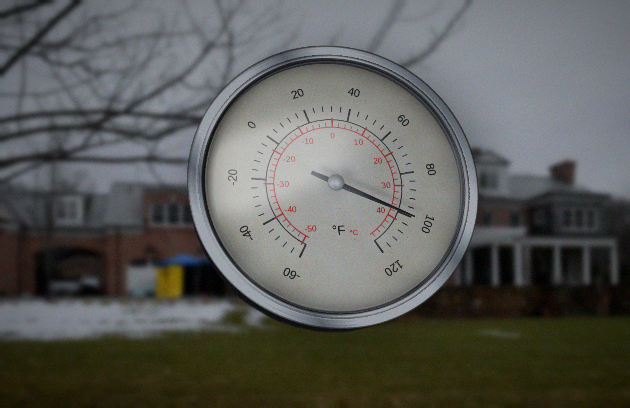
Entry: °F 100
